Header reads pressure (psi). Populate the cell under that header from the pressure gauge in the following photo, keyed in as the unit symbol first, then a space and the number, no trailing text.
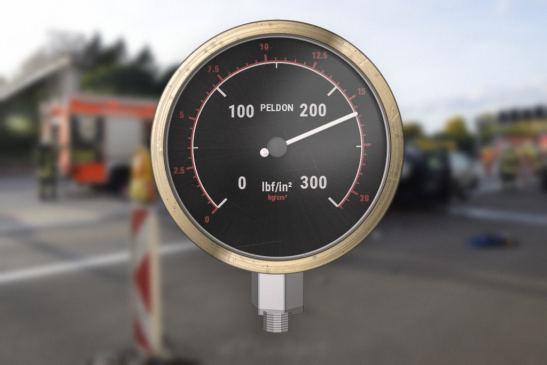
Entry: psi 225
